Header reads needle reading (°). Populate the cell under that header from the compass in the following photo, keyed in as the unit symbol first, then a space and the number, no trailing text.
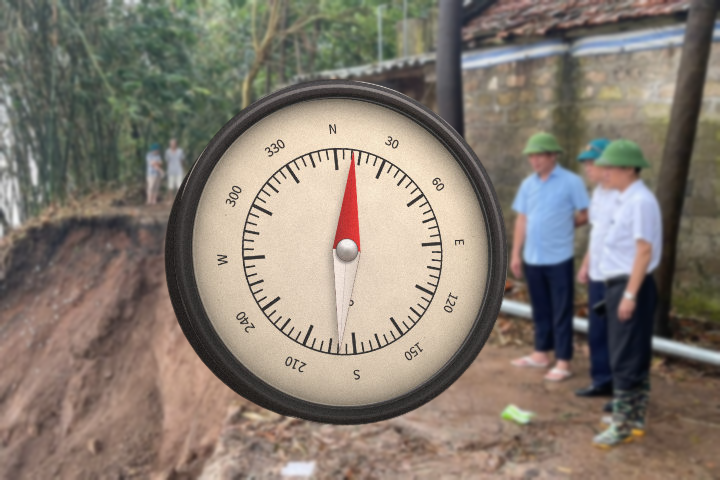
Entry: ° 10
